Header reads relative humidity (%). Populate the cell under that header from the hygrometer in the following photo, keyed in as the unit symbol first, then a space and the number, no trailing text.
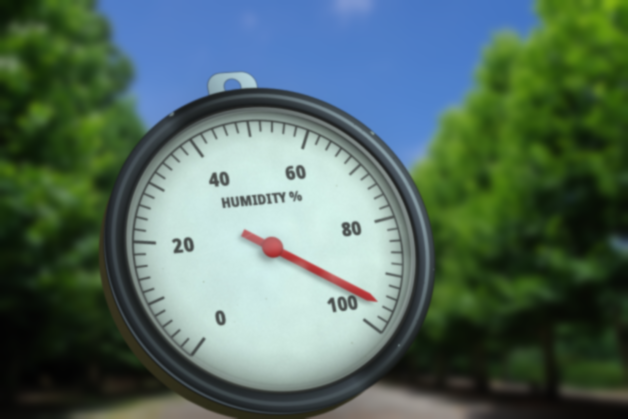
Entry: % 96
